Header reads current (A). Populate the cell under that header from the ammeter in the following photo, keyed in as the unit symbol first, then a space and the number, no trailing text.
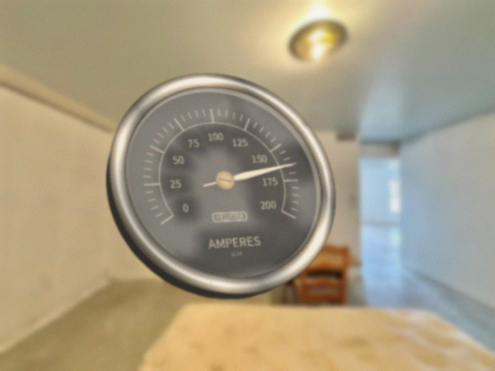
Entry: A 165
